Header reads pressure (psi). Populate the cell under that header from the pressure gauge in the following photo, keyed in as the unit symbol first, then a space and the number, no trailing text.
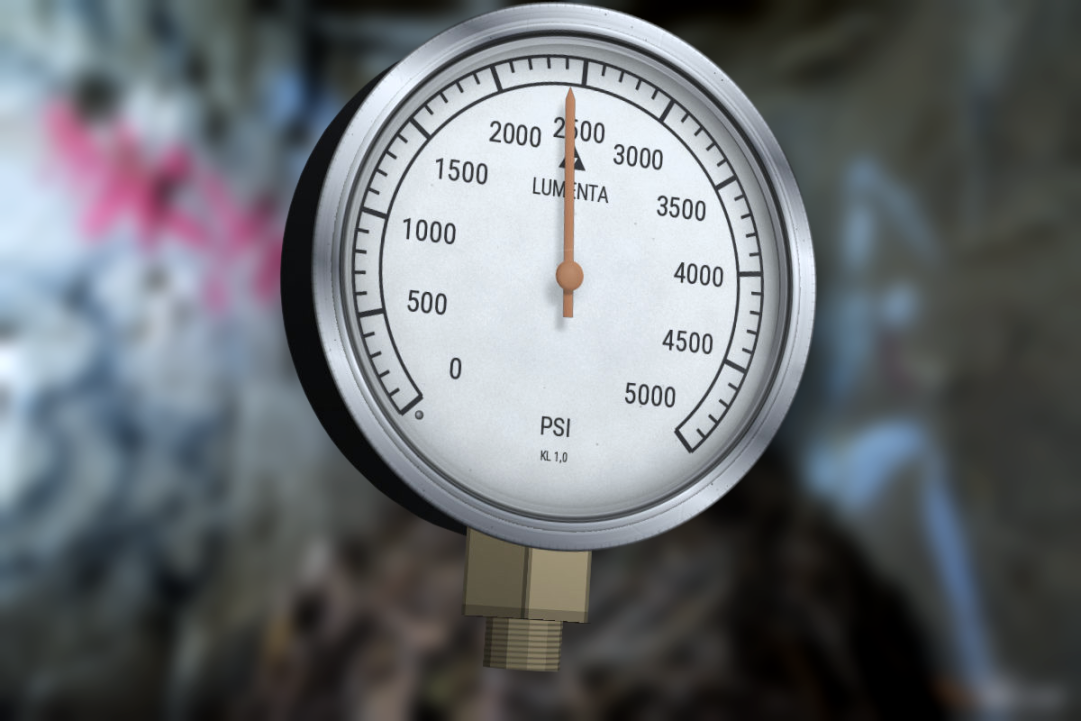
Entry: psi 2400
